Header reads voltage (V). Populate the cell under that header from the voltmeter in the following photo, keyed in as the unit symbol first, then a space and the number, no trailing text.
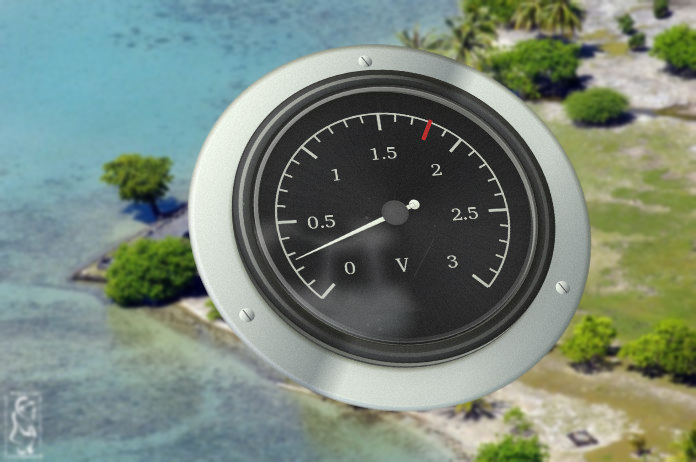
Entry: V 0.25
